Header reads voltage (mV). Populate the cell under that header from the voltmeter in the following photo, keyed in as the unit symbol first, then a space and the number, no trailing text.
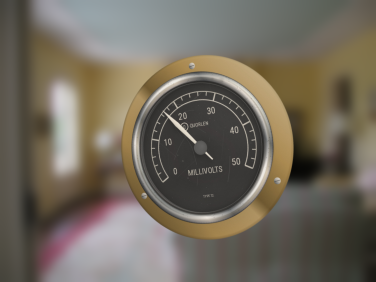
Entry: mV 17
